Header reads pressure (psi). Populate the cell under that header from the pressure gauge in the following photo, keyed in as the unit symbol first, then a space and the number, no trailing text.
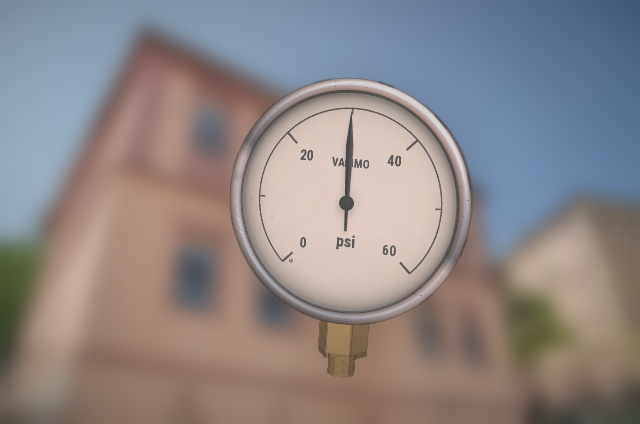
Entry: psi 30
